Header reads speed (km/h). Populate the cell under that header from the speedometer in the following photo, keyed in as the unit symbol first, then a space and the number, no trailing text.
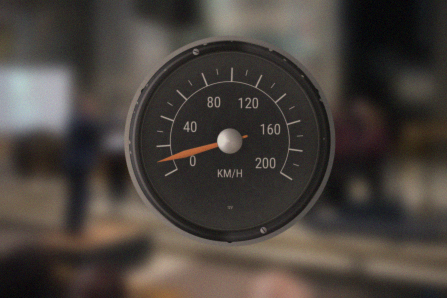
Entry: km/h 10
